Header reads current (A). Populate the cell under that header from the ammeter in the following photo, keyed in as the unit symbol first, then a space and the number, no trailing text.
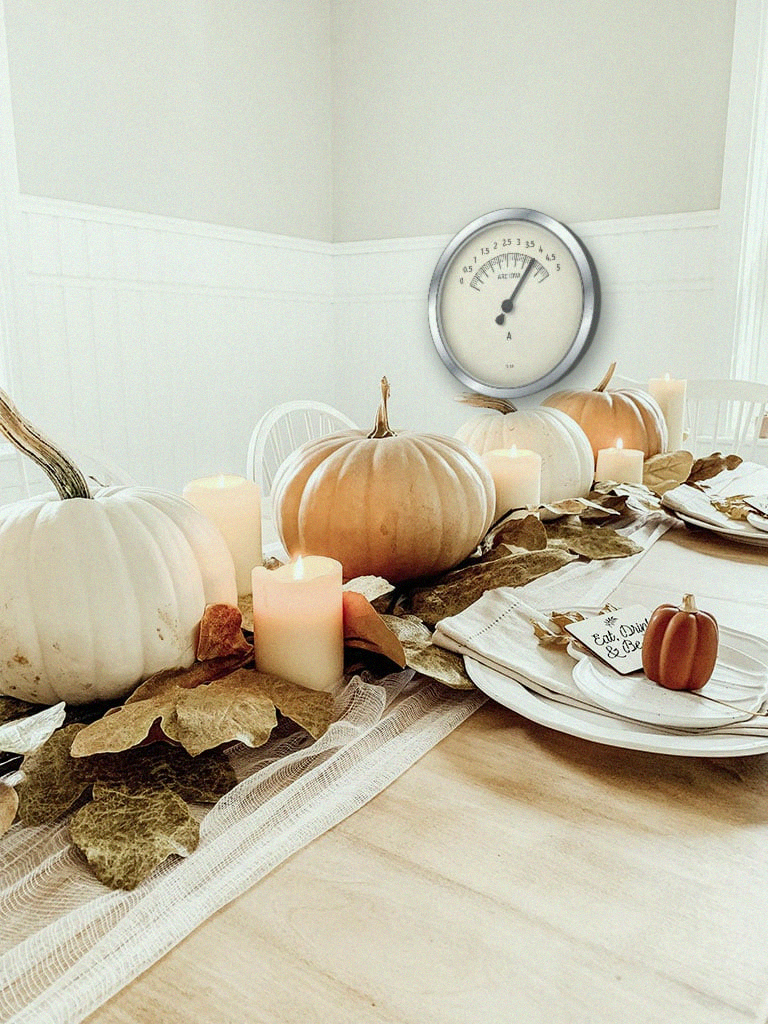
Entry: A 4
